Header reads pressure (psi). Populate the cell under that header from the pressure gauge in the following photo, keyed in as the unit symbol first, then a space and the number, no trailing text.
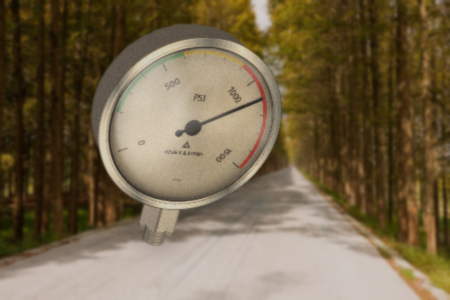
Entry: psi 1100
